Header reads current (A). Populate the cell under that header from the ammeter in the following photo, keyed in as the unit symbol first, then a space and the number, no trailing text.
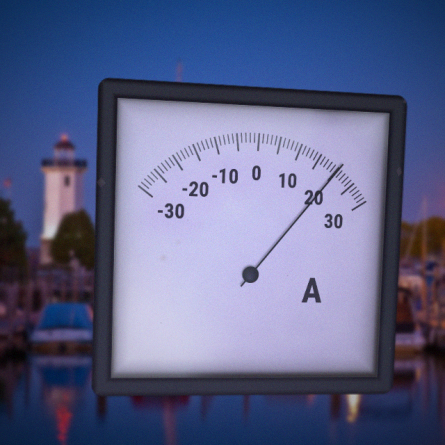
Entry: A 20
